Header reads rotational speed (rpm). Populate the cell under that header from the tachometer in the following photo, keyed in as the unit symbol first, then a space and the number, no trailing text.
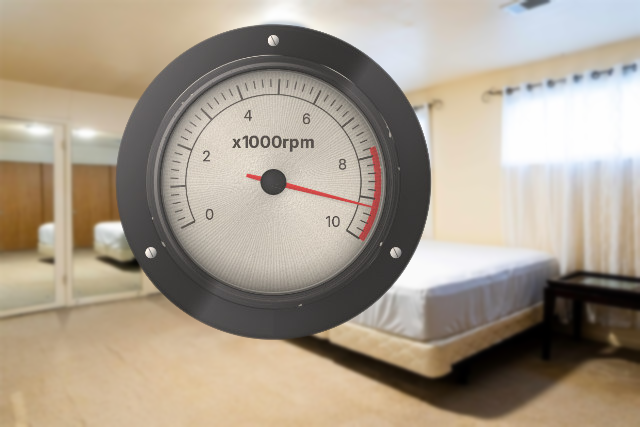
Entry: rpm 9200
